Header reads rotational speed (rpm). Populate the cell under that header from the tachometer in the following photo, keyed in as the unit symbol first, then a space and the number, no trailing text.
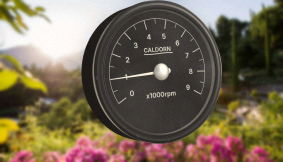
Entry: rpm 1000
